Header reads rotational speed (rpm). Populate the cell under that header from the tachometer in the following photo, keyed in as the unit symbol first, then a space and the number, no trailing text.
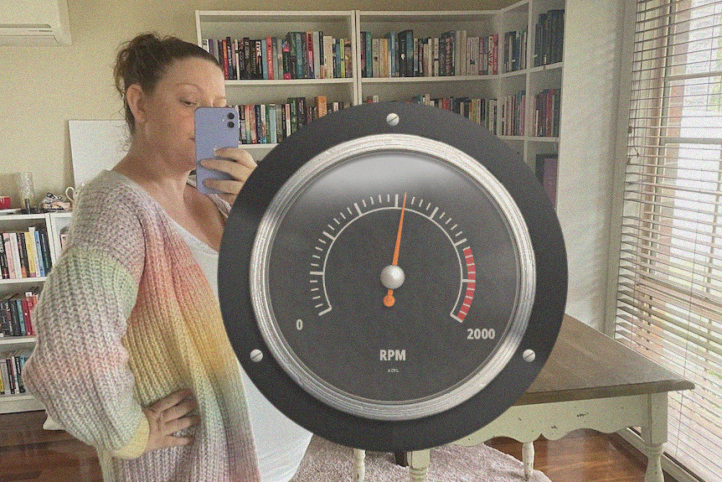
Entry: rpm 1050
